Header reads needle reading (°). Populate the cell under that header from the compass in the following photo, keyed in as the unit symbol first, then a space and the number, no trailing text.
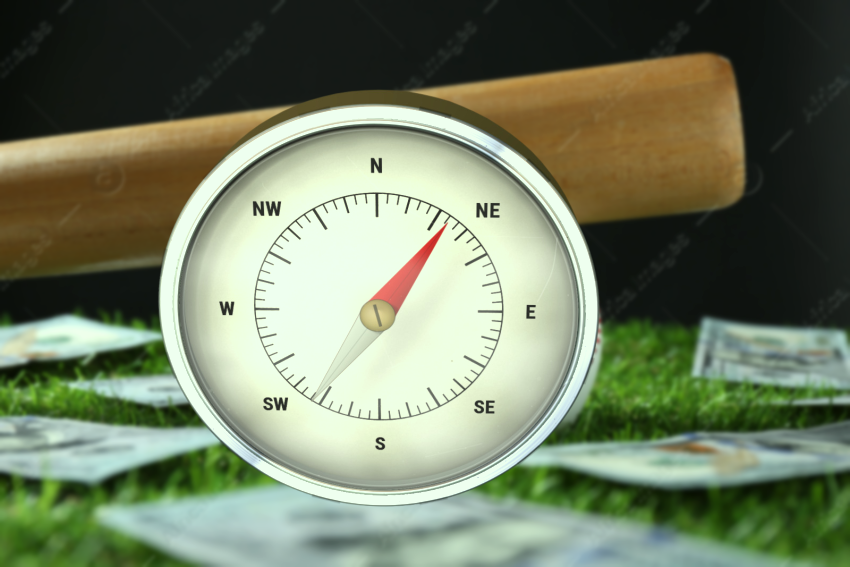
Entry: ° 35
